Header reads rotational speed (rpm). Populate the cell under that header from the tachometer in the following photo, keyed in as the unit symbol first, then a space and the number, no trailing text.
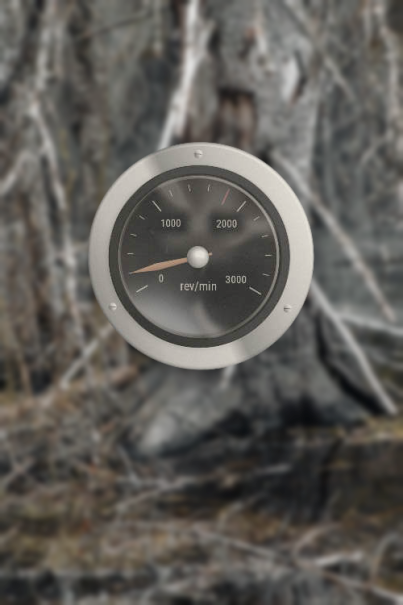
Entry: rpm 200
